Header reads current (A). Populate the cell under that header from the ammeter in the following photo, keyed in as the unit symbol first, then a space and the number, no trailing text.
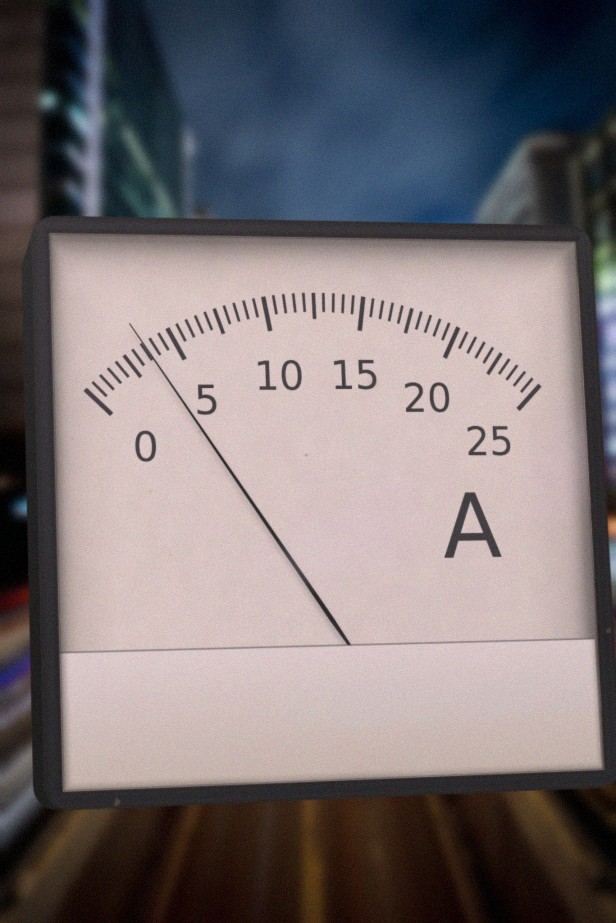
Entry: A 3.5
